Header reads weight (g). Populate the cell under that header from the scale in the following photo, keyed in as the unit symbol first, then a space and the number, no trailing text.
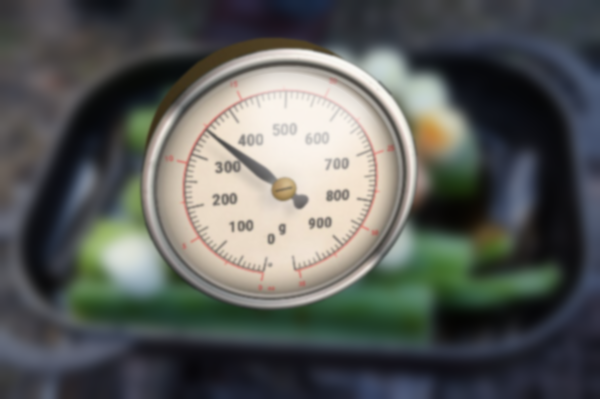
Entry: g 350
